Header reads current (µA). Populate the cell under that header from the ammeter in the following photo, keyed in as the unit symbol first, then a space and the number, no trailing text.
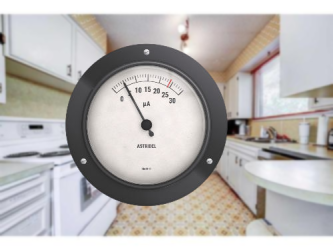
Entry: µA 5
